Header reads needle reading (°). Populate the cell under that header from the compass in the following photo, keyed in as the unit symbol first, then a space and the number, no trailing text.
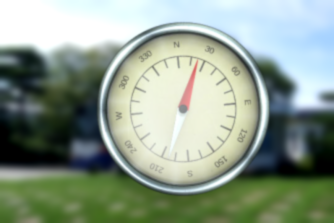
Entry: ° 22.5
